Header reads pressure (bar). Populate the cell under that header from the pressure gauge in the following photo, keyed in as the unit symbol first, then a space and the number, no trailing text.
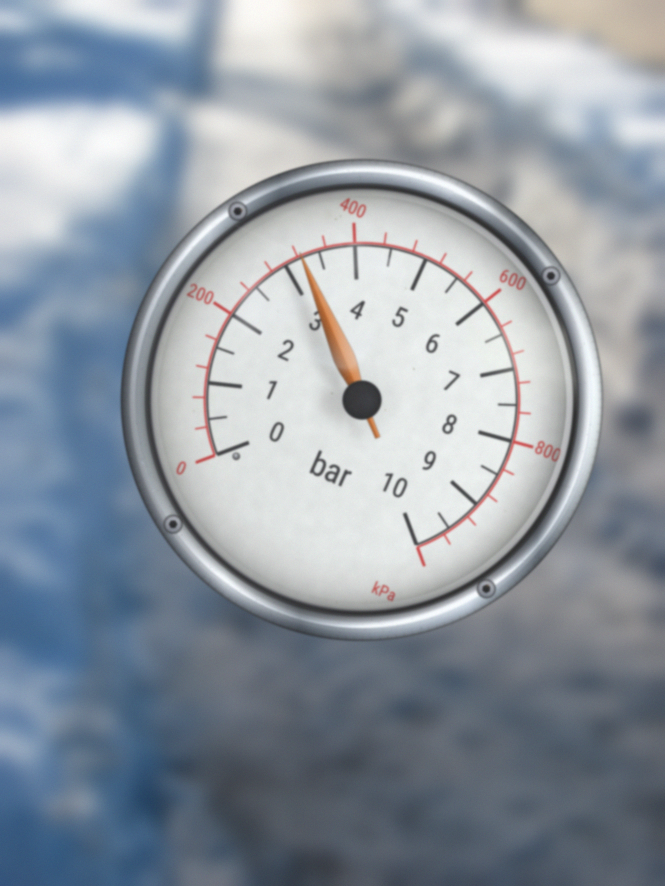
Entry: bar 3.25
